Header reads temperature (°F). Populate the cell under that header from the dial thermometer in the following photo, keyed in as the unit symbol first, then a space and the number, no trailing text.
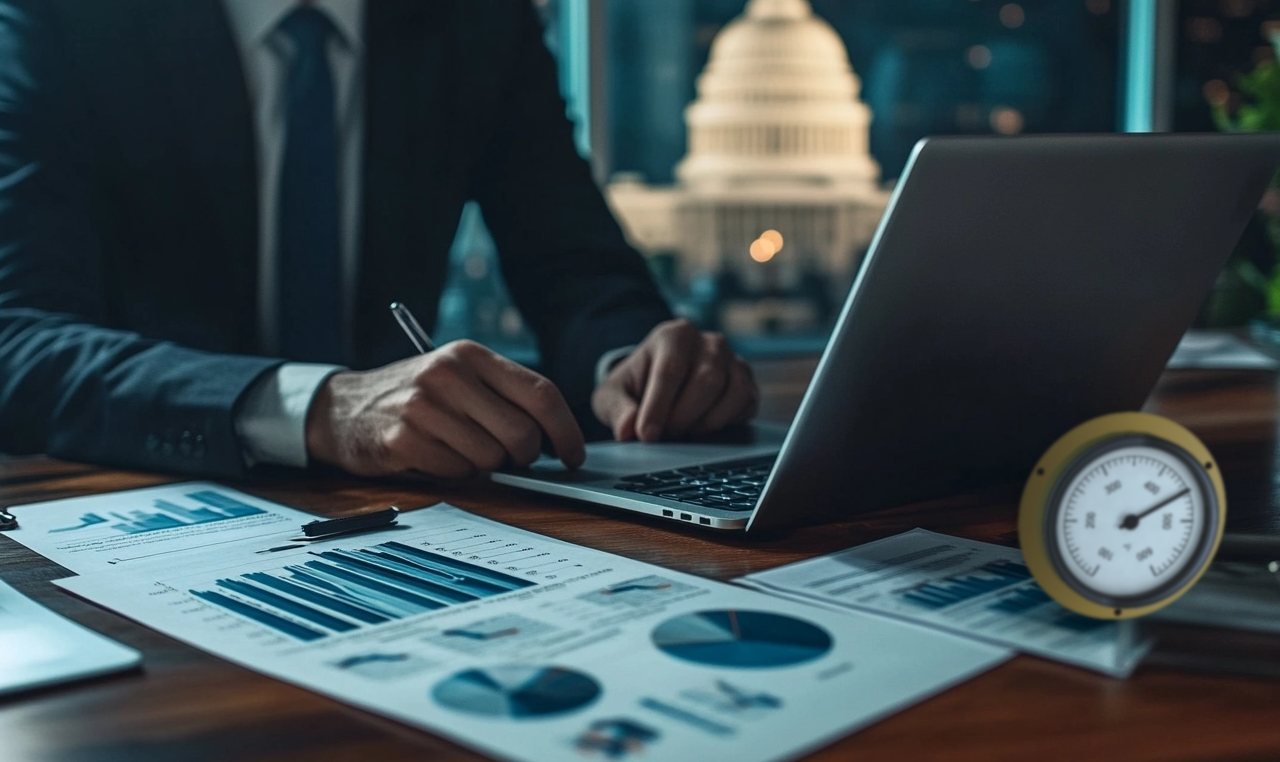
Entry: °F 450
